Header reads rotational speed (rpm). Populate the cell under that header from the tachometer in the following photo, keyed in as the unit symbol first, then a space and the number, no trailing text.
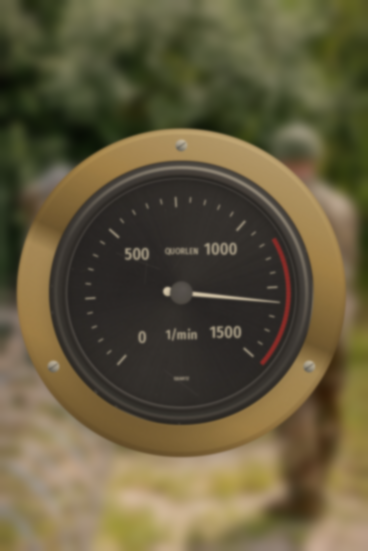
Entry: rpm 1300
